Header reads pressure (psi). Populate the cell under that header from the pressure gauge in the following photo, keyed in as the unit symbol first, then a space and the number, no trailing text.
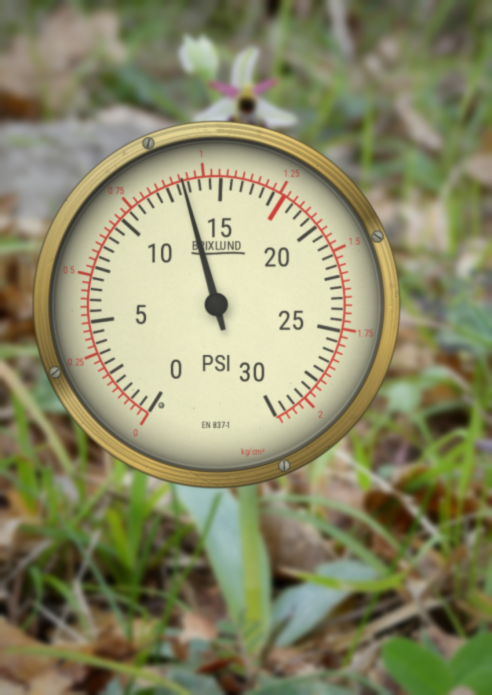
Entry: psi 13.25
